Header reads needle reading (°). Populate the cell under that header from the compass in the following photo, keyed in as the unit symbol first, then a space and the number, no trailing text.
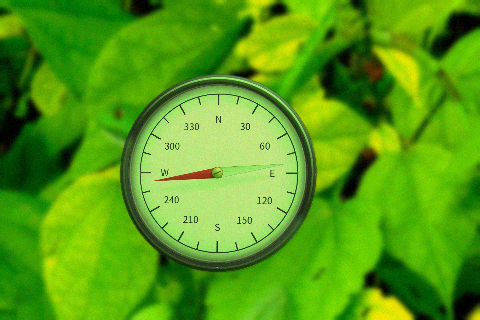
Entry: ° 262.5
